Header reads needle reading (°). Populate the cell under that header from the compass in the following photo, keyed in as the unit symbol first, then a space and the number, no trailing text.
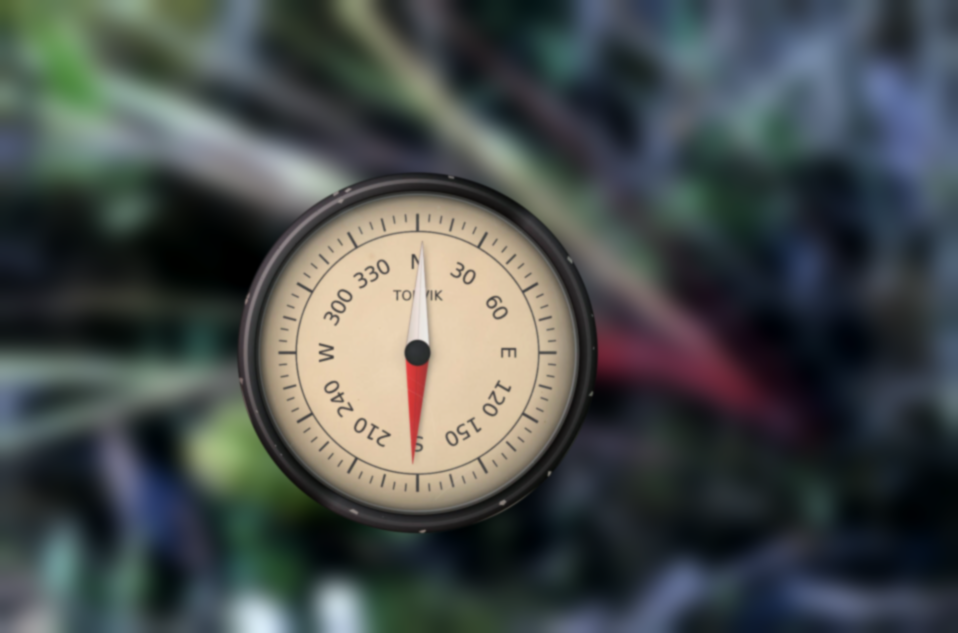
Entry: ° 182.5
